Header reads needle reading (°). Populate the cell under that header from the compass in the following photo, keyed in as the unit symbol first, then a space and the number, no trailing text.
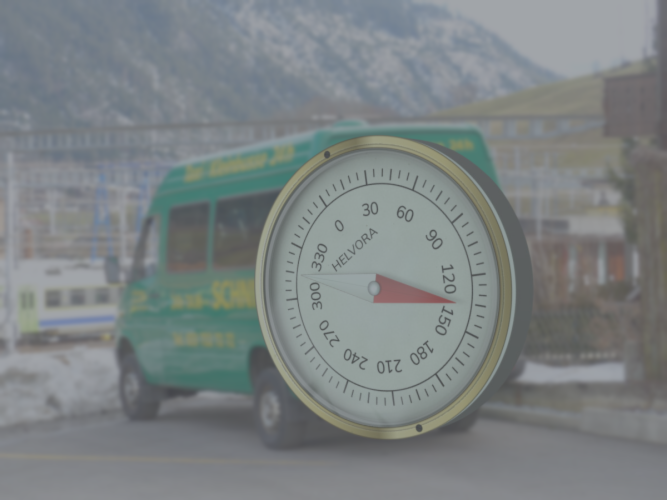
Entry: ° 135
